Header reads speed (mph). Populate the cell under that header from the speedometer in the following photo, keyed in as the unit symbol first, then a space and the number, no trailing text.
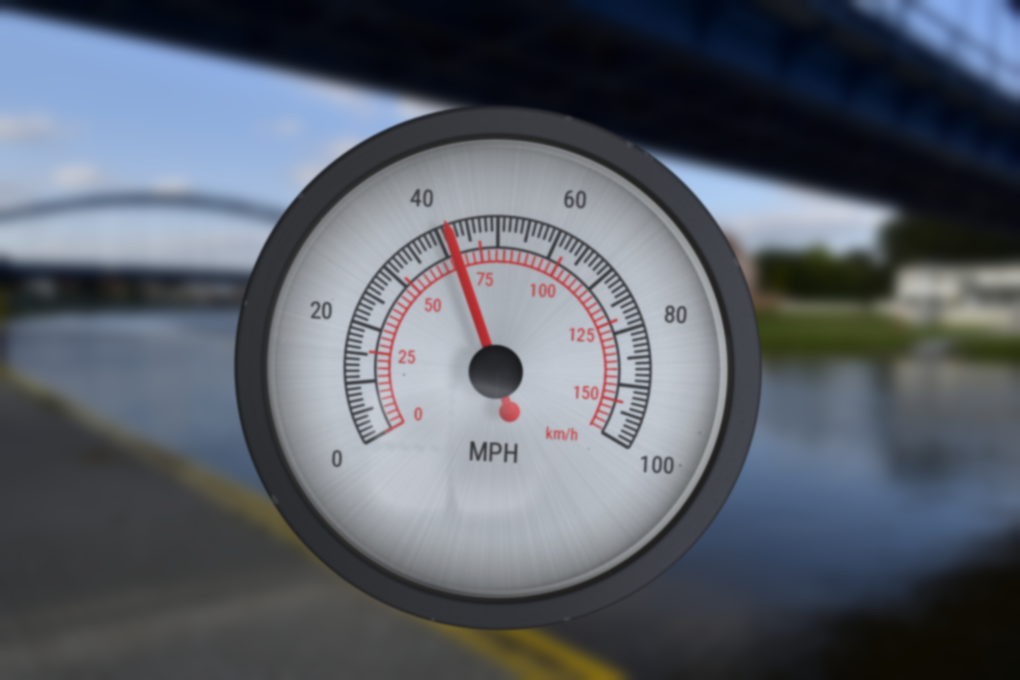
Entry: mph 42
